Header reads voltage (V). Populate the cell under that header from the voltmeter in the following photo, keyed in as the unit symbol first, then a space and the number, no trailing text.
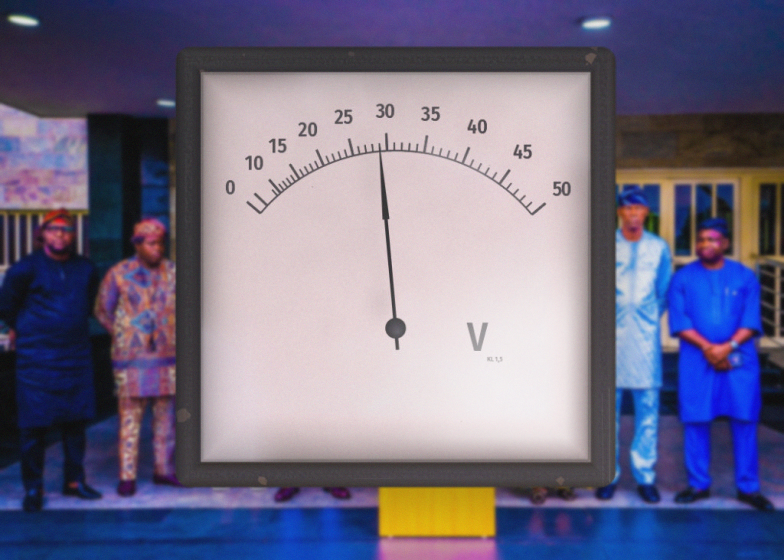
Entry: V 29
